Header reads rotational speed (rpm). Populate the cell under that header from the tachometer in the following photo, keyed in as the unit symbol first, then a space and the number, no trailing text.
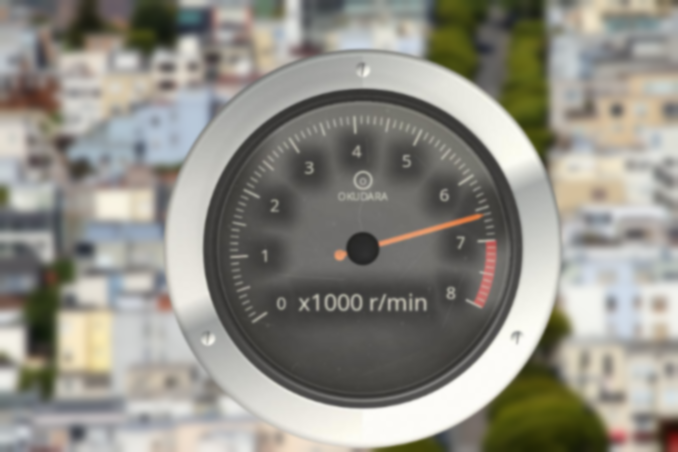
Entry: rpm 6600
